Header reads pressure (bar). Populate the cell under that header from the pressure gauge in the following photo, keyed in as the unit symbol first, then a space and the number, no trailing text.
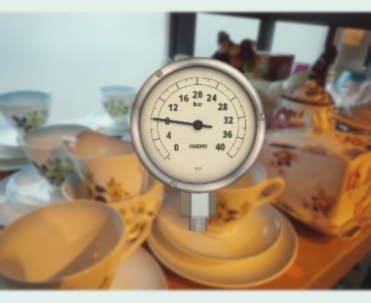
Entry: bar 8
